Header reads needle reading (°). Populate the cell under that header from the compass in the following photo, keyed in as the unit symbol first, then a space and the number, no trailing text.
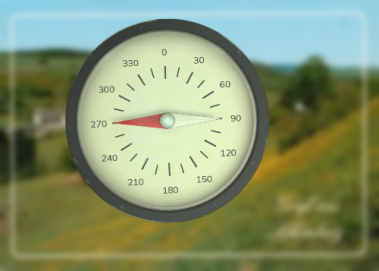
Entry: ° 270
